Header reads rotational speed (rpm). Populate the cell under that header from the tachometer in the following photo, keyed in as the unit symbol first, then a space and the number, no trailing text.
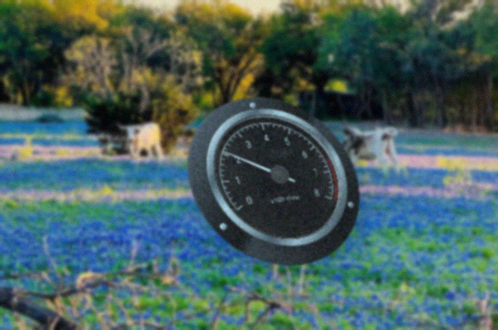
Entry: rpm 2000
